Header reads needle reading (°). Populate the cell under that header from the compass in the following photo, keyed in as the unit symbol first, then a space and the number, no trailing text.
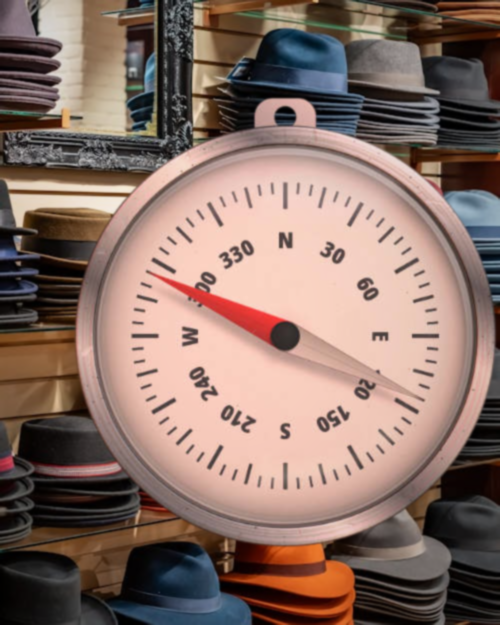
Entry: ° 295
